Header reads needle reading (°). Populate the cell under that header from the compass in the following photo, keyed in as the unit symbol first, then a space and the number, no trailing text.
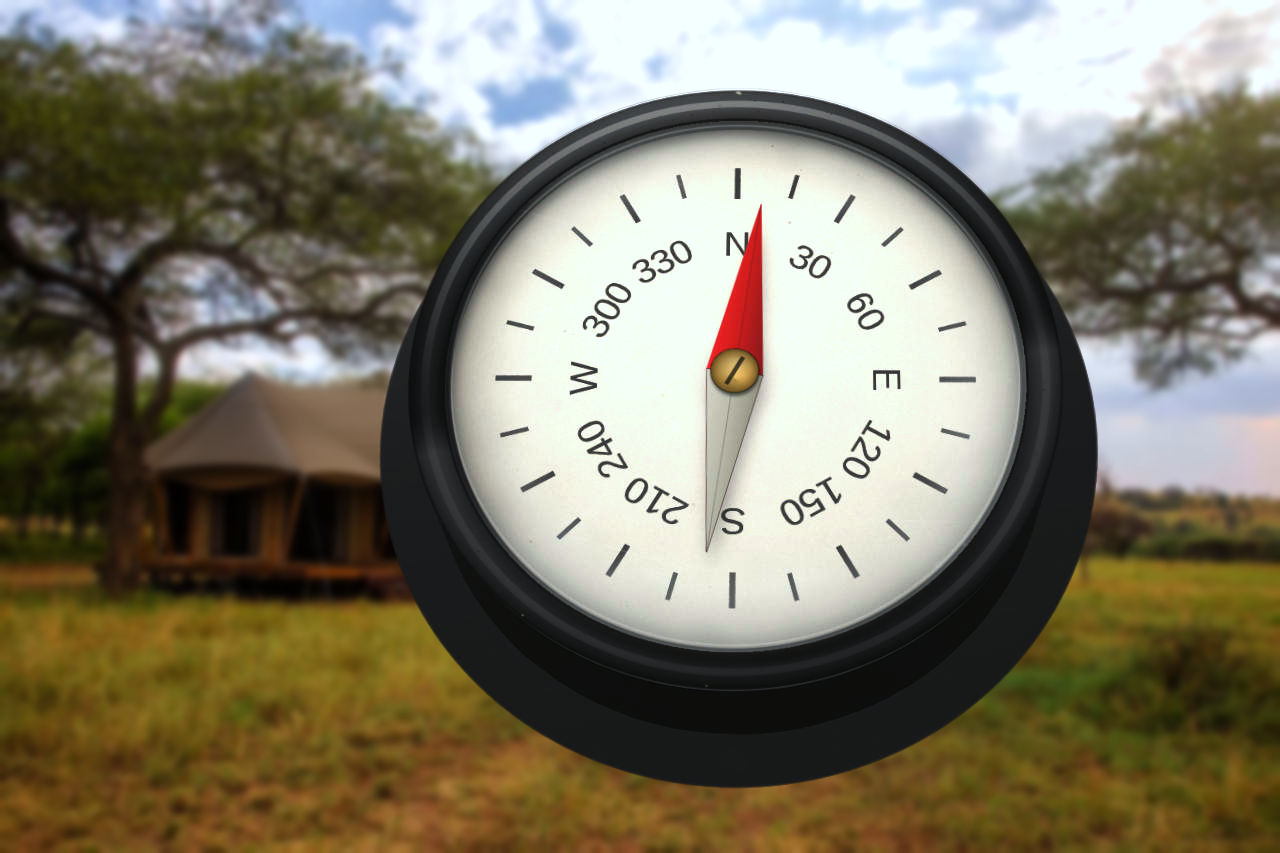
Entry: ° 7.5
